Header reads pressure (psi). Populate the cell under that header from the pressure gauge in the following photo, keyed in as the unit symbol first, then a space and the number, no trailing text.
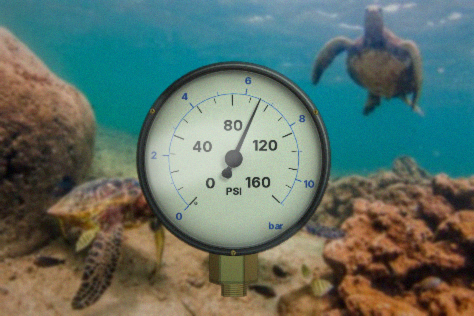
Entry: psi 95
